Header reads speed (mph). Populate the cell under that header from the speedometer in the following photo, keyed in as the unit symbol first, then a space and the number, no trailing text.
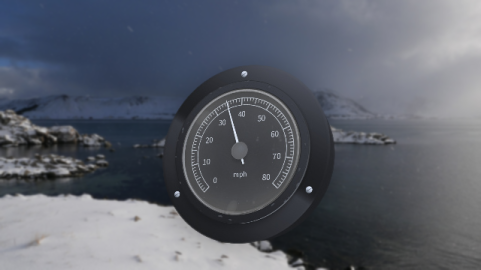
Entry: mph 35
